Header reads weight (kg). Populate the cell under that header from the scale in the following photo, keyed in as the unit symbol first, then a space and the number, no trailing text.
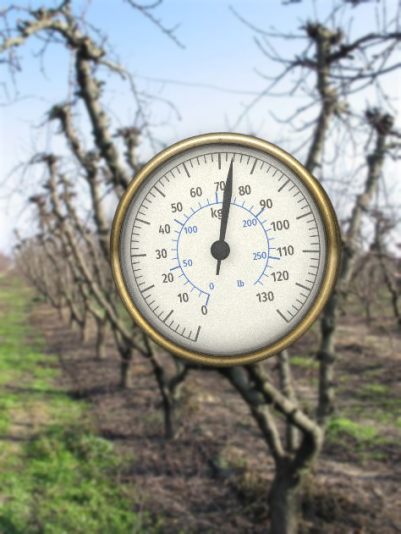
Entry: kg 74
